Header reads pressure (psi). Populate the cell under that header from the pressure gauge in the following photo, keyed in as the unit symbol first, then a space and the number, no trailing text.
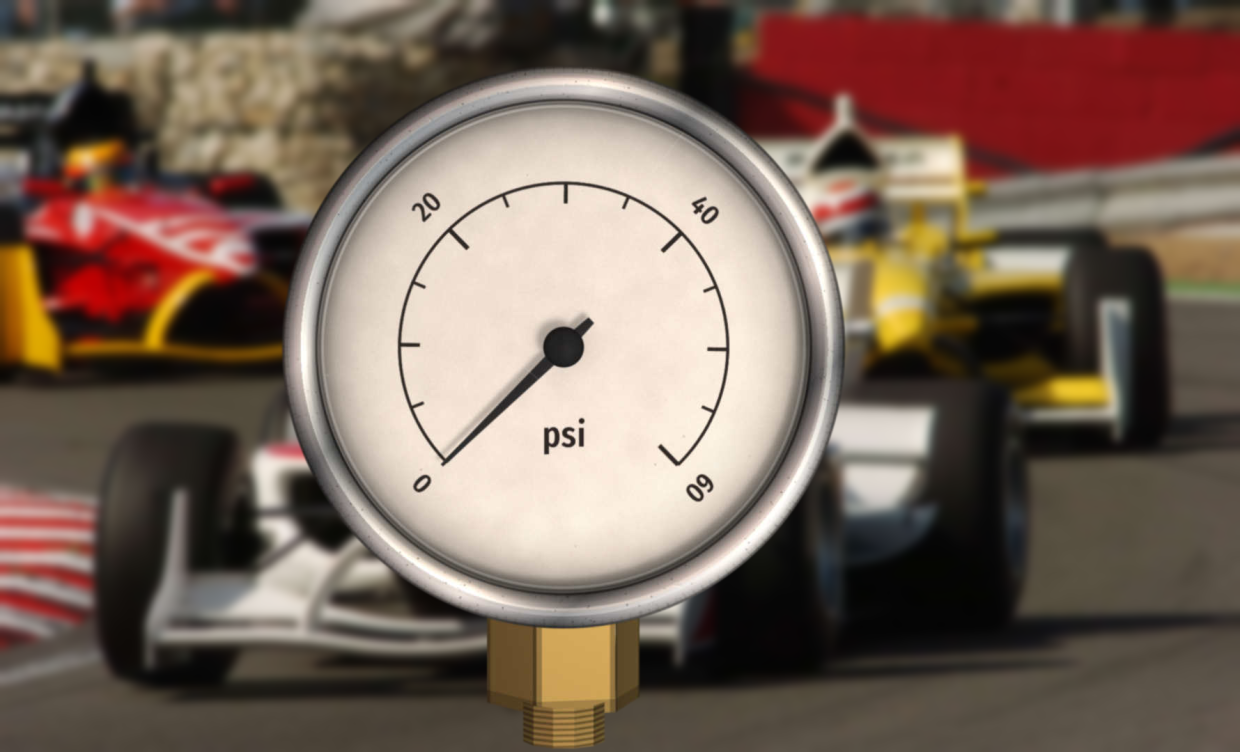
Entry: psi 0
